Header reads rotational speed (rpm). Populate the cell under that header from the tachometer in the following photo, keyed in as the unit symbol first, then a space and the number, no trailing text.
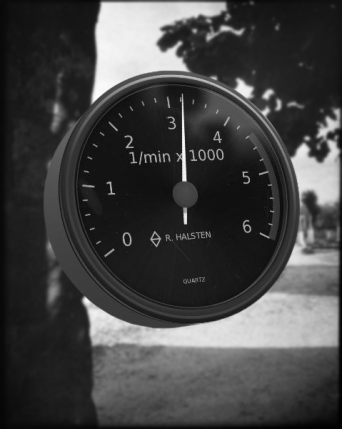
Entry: rpm 3200
